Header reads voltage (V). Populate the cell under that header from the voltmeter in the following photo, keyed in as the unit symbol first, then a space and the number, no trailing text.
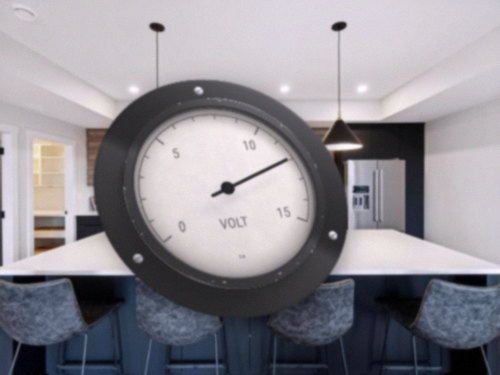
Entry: V 12
